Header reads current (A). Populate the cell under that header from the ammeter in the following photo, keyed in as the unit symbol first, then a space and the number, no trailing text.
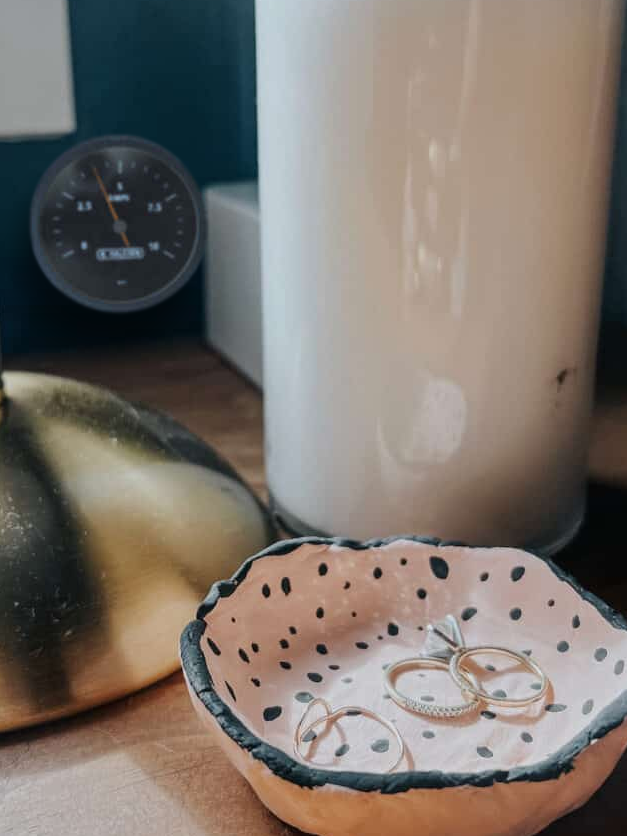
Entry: A 4
